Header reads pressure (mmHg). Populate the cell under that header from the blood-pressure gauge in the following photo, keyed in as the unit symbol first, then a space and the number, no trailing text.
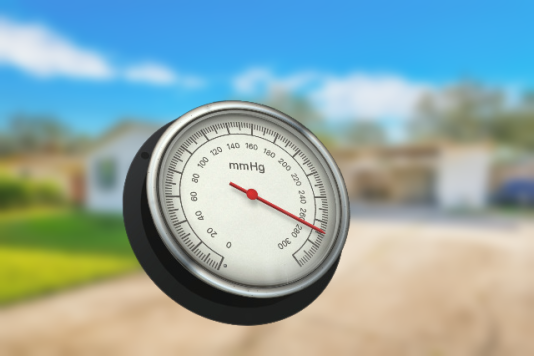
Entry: mmHg 270
